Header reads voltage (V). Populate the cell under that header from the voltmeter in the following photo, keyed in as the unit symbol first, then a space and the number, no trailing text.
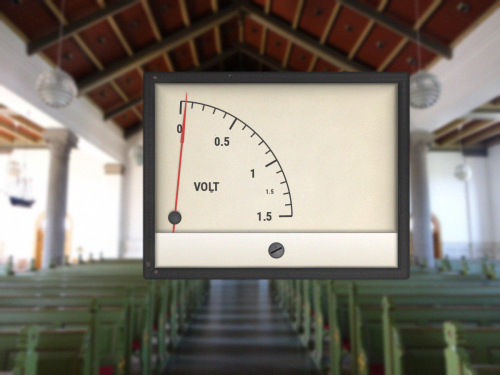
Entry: V 0.05
